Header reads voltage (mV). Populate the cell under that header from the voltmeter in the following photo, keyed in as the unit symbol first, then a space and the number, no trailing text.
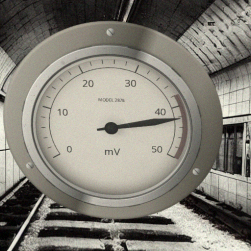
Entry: mV 42
